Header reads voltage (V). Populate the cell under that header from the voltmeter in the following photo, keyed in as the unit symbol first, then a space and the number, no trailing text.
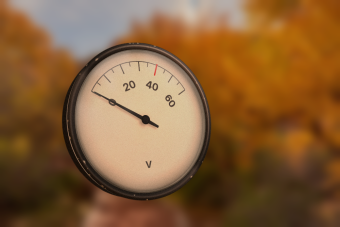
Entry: V 0
